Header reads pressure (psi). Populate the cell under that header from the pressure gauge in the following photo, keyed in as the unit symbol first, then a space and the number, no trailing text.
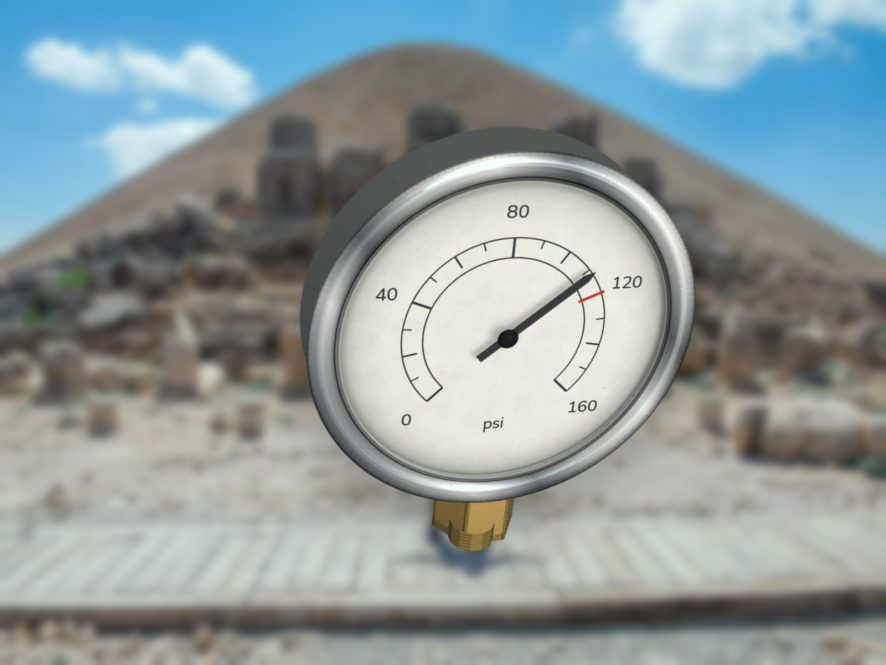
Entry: psi 110
